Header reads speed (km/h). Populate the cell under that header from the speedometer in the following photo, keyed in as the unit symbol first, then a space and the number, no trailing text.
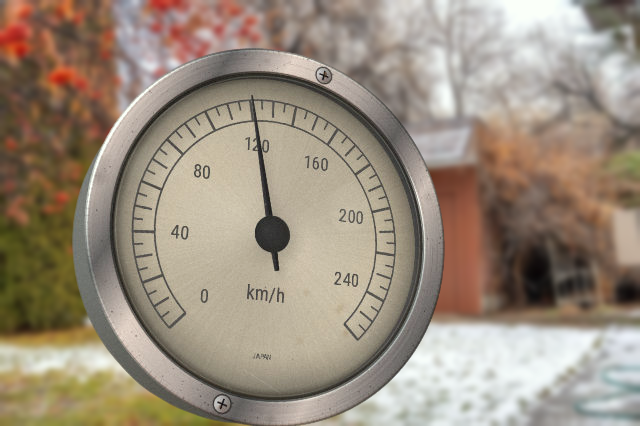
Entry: km/h 120
